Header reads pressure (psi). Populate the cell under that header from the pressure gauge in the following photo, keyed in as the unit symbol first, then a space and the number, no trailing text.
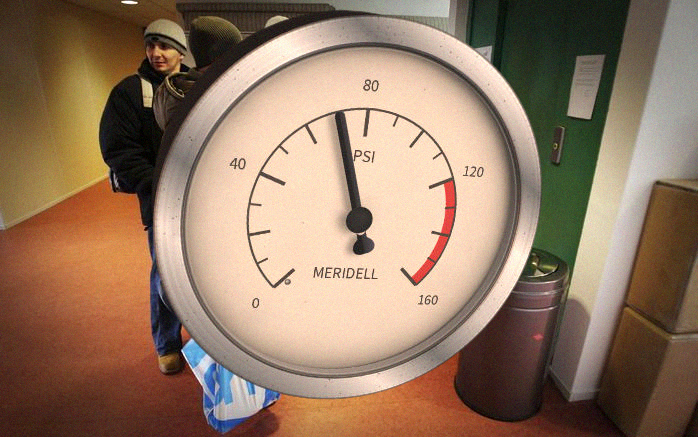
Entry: psi 70
